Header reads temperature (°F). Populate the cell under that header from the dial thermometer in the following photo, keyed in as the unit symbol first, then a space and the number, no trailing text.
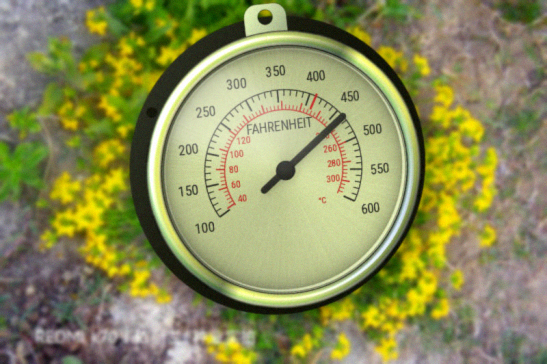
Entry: °F 460
